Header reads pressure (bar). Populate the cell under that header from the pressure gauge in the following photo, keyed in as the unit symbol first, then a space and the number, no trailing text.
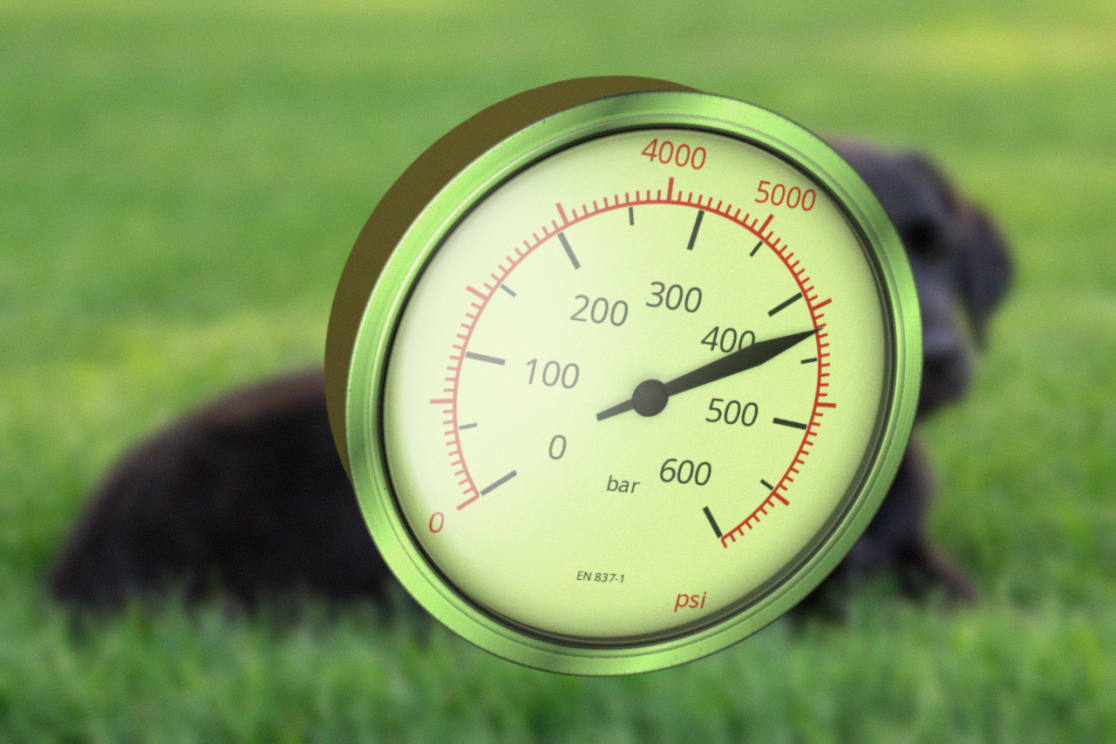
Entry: bar 425
